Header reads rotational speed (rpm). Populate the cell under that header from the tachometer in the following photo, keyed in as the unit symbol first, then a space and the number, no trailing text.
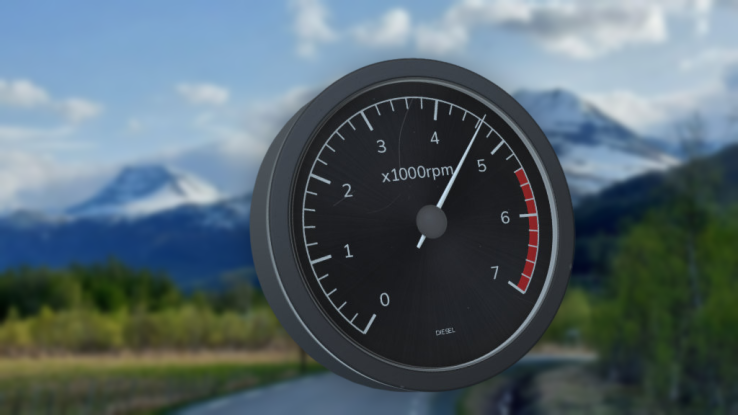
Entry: rpm 4600
